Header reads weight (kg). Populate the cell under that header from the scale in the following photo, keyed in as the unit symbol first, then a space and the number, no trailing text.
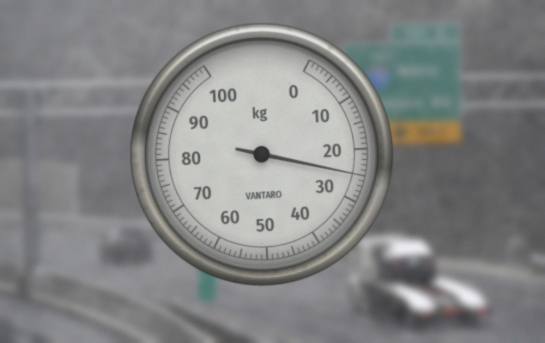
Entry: kg 25
